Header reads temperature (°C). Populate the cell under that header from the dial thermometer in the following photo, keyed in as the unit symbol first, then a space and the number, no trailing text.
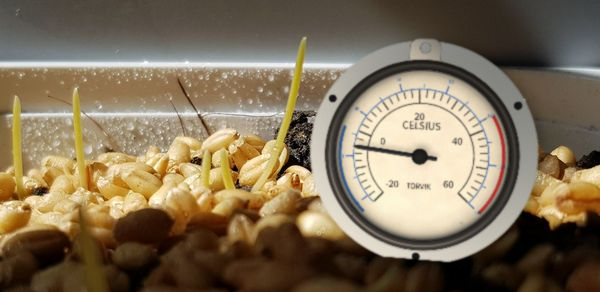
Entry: °C -4
